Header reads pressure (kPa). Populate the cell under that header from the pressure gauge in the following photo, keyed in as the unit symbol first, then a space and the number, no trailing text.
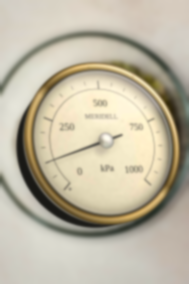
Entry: kPa 100
